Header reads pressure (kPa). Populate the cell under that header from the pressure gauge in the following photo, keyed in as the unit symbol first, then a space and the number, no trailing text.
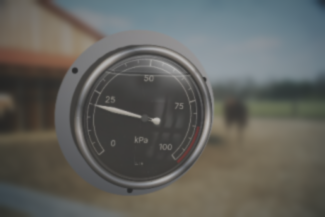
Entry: kPa 20
